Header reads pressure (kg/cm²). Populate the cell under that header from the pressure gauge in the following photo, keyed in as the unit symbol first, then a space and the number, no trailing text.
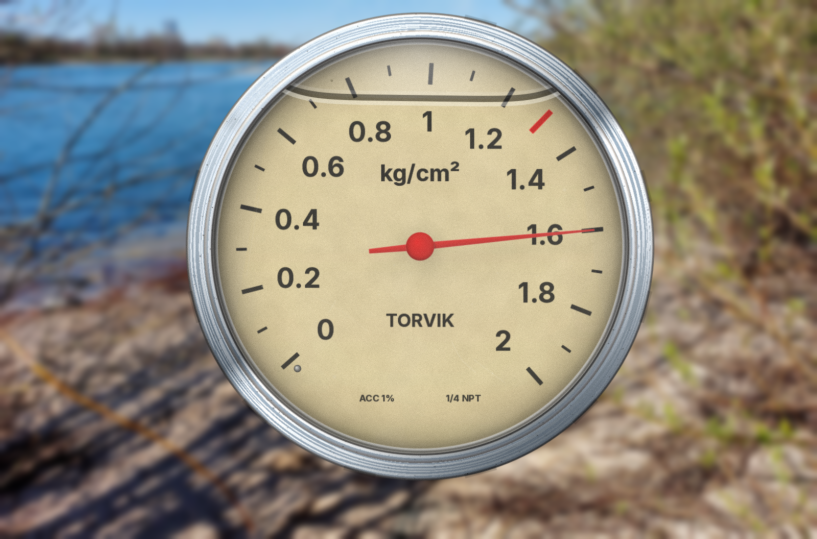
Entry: kg/cm² 1.6
